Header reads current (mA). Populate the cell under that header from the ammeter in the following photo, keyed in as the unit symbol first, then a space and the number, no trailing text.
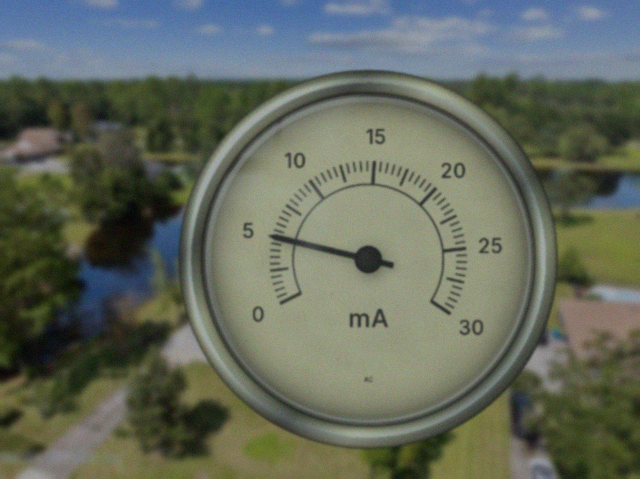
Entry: mA 5
